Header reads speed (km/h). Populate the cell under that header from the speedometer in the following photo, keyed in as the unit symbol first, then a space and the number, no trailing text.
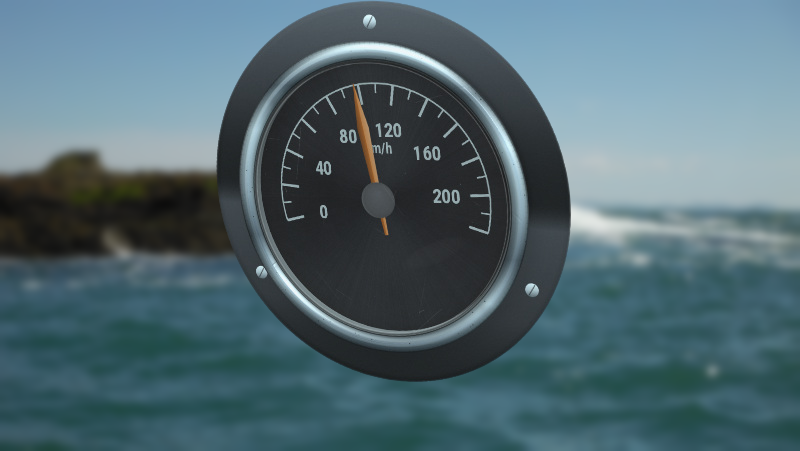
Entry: km/h 100
